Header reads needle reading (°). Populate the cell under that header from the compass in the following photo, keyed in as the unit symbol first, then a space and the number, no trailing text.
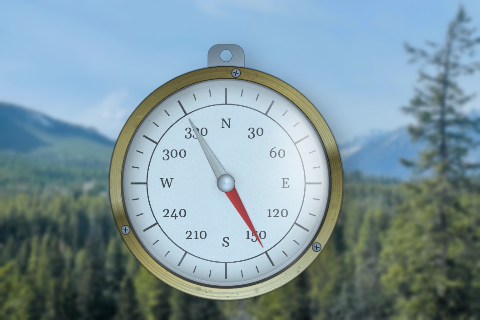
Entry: ° 150
